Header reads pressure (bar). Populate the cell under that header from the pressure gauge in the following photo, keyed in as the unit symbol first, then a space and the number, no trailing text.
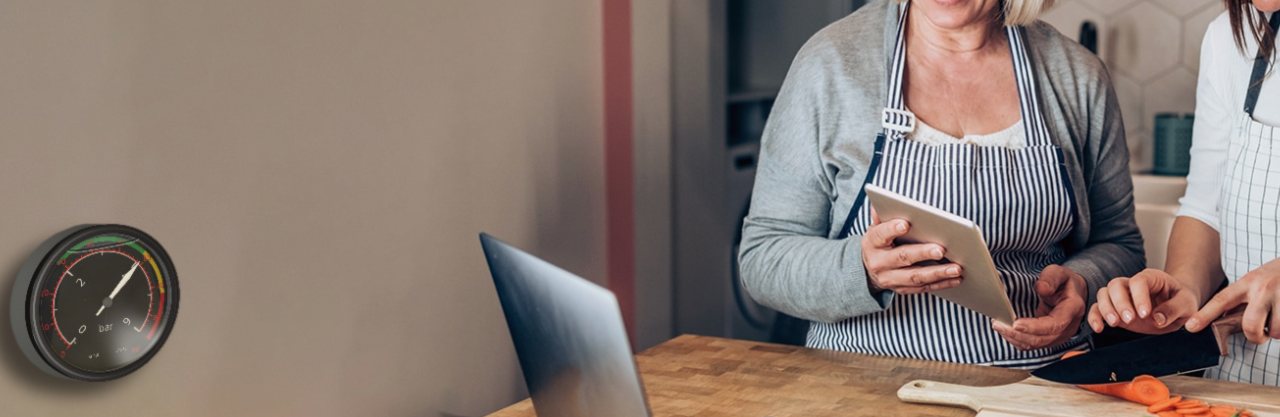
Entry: bar 4
